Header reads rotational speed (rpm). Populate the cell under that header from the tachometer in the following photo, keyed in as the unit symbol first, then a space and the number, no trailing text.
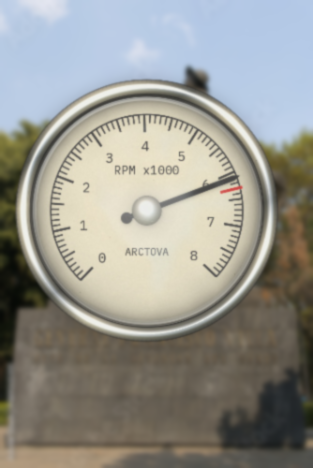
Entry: rpm 6100
